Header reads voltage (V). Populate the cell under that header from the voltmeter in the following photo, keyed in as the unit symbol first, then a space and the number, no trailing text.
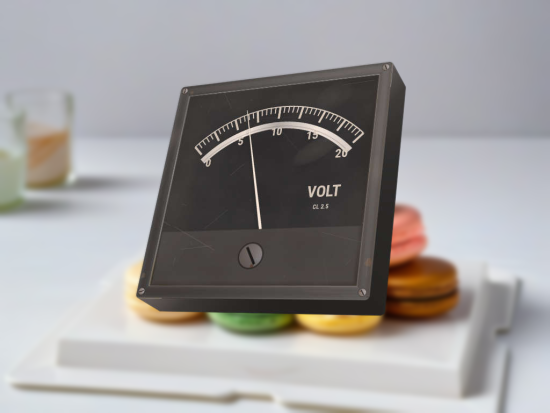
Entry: V 6.5
